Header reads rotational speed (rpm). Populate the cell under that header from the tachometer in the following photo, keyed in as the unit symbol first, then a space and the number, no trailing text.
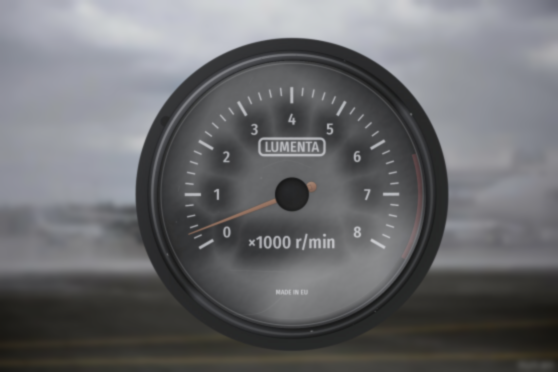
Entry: rpm 300
